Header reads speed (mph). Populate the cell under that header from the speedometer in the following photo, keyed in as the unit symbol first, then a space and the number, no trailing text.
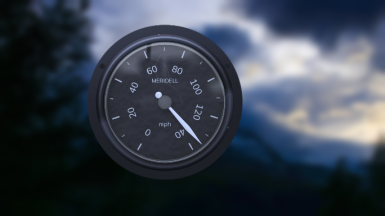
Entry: mph 135
